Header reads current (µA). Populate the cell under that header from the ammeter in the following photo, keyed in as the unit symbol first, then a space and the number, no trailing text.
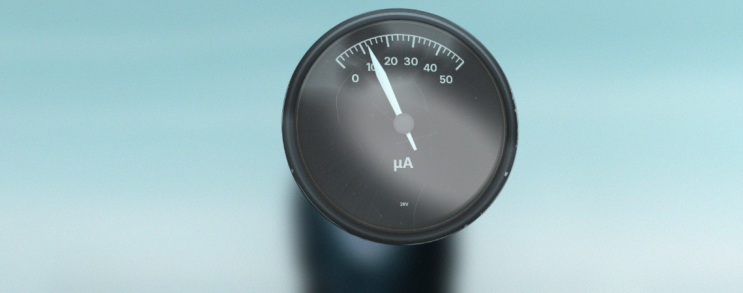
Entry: µA 12
